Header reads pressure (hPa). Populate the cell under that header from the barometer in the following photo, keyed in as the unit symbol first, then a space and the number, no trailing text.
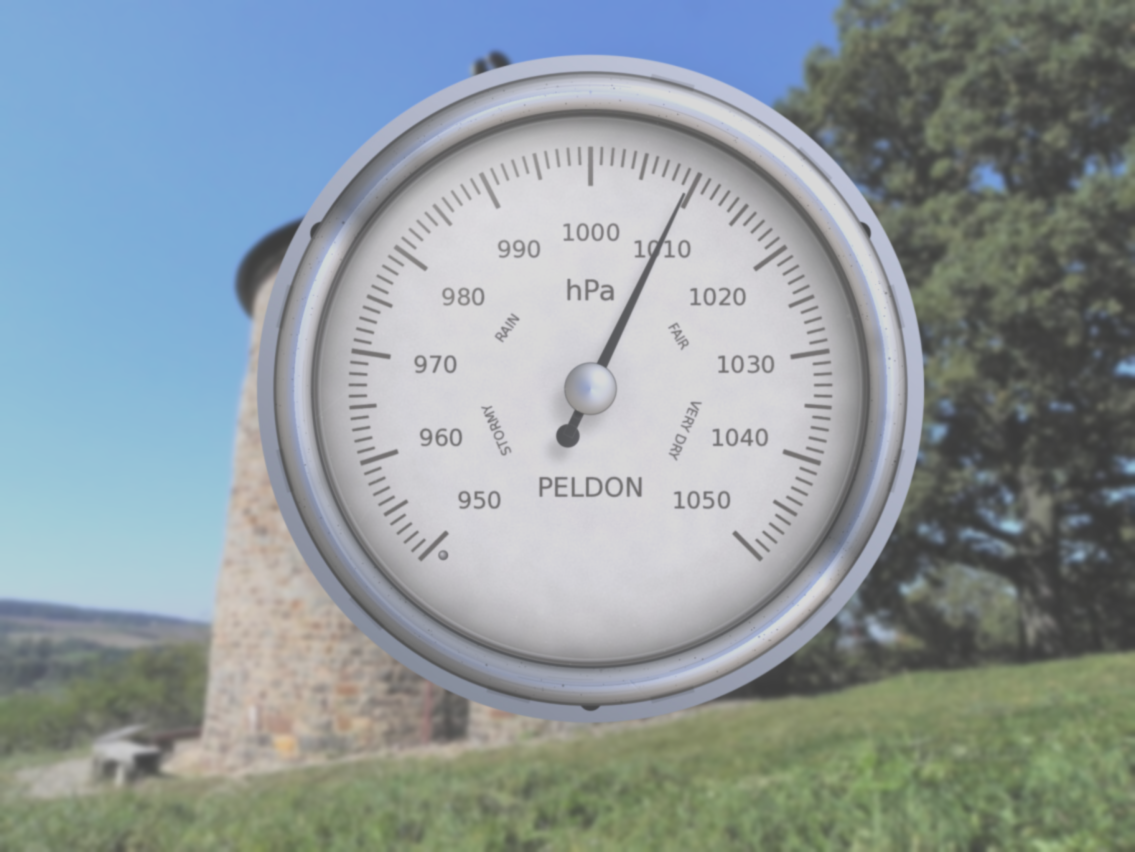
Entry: hPa 1009.5
